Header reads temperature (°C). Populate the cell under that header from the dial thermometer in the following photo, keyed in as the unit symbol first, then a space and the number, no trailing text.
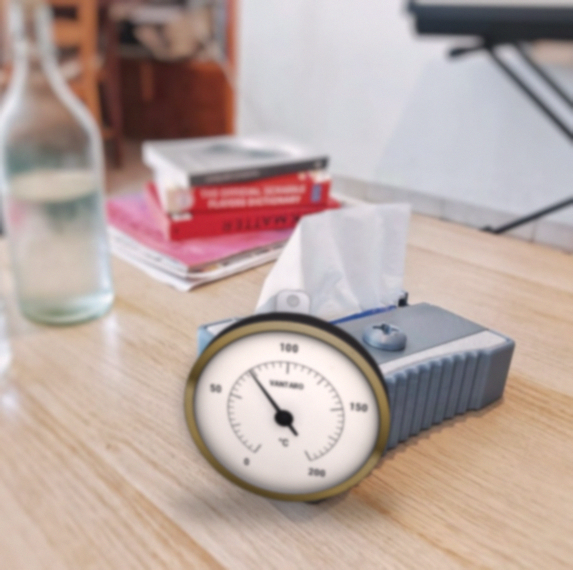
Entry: °C 75
